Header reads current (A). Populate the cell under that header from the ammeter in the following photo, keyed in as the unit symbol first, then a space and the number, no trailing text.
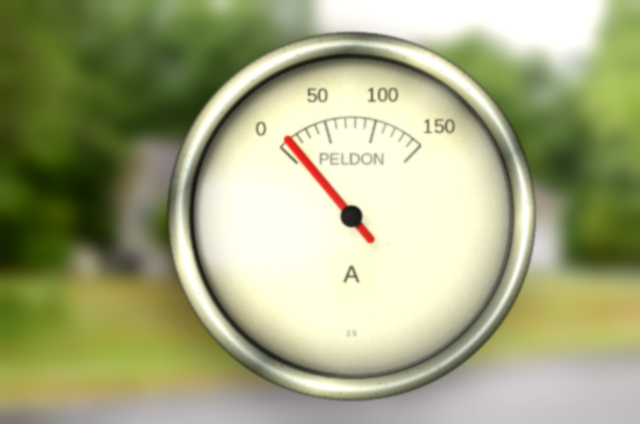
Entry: A 10
